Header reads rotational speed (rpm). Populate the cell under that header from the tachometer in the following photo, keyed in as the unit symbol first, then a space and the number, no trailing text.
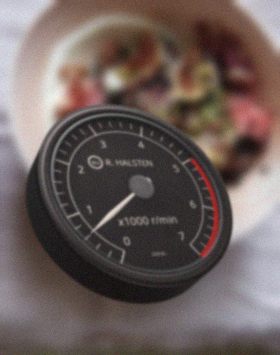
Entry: rpm 600
